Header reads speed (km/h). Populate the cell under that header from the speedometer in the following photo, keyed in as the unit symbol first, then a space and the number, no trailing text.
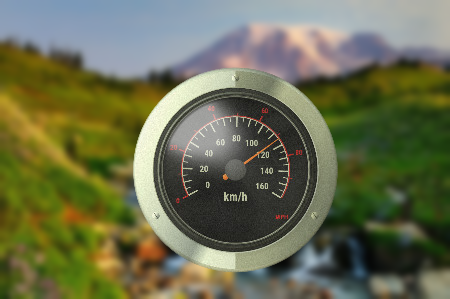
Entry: km/h 115
